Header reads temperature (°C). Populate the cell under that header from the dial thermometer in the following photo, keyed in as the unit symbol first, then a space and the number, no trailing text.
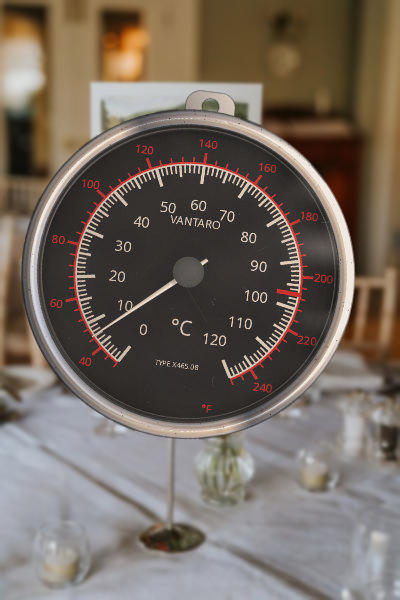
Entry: °C 7
